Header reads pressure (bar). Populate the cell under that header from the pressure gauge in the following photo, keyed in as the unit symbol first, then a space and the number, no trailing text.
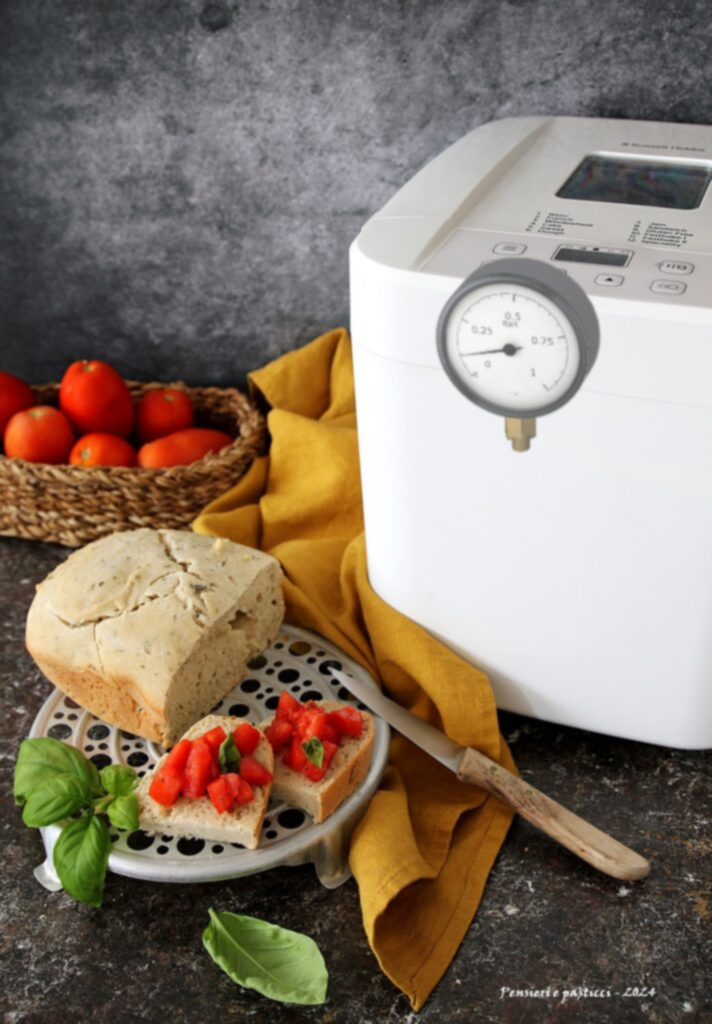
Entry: bar 0.1
